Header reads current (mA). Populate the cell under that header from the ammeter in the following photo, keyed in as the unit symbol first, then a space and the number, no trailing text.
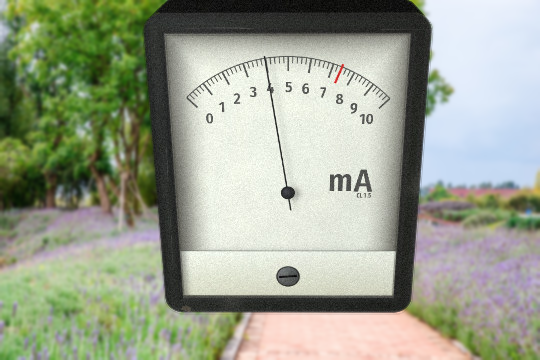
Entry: mA 4
